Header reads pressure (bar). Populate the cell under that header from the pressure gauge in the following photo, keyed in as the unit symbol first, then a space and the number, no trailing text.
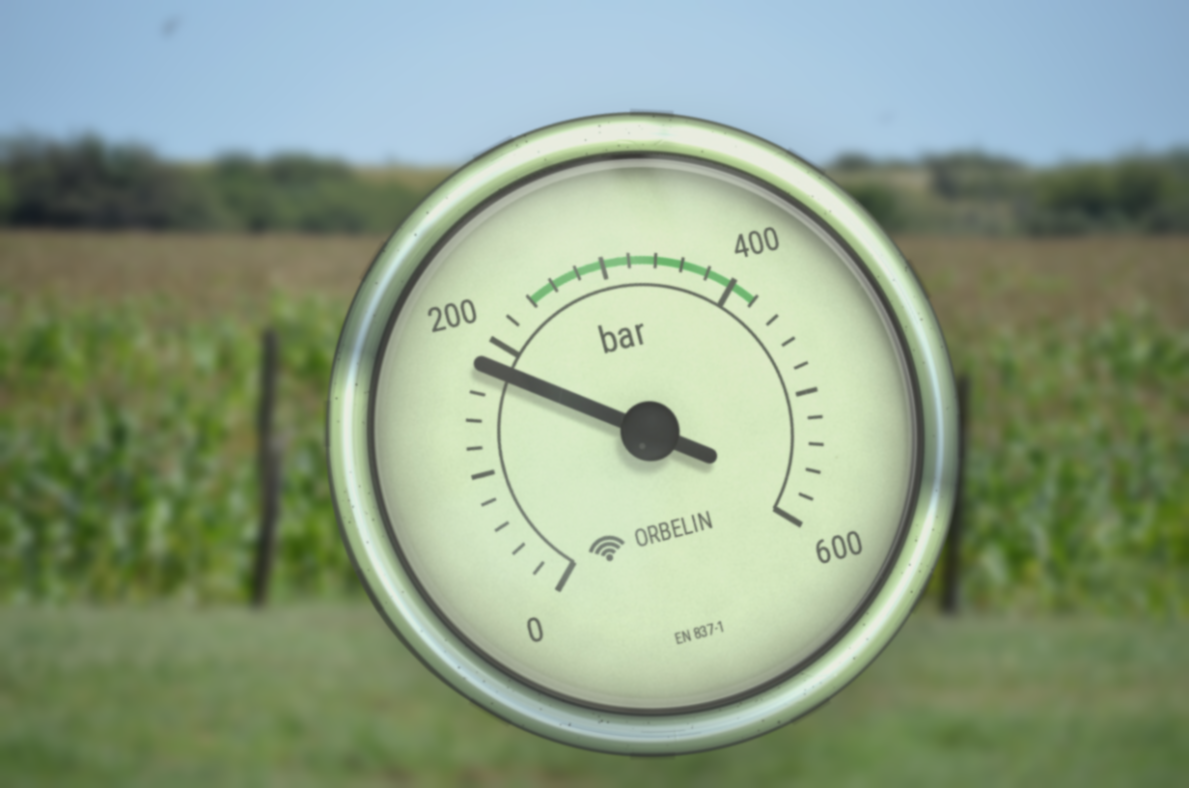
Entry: bar 180
